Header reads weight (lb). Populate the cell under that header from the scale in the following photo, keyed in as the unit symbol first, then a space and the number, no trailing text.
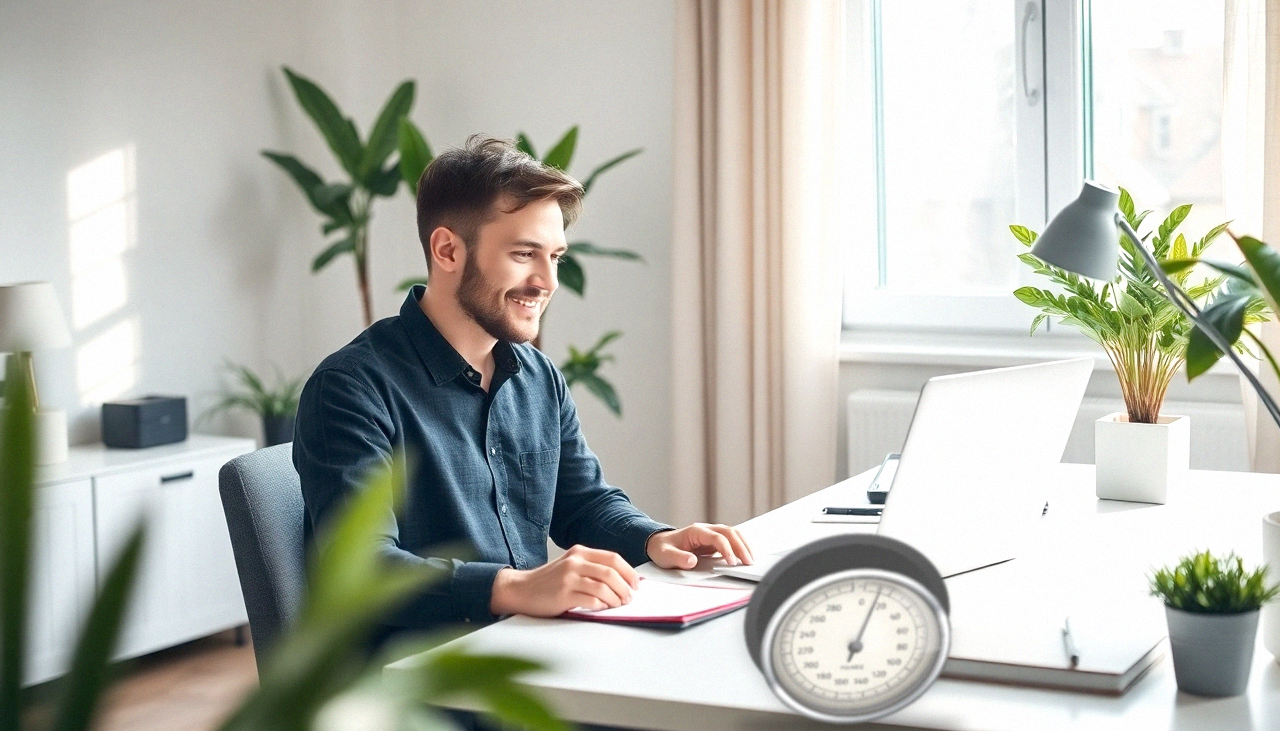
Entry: lb 10
